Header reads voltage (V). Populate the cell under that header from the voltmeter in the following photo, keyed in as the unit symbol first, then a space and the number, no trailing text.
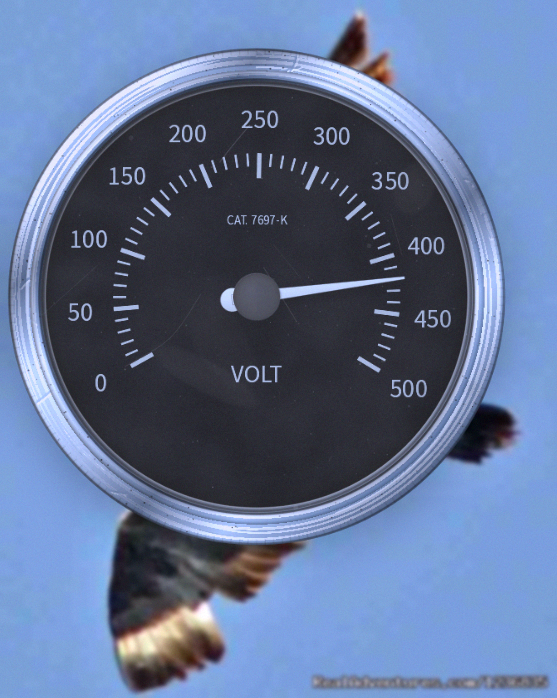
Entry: V 420
